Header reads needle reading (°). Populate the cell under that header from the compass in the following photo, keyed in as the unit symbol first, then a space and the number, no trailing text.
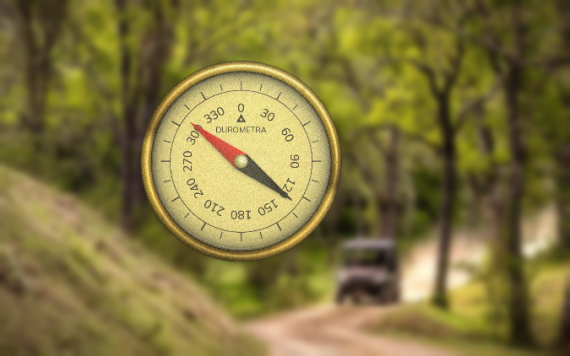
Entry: ° 307.5
